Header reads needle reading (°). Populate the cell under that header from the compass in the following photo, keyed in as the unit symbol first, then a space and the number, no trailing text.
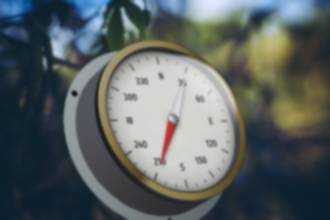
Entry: ° 210
